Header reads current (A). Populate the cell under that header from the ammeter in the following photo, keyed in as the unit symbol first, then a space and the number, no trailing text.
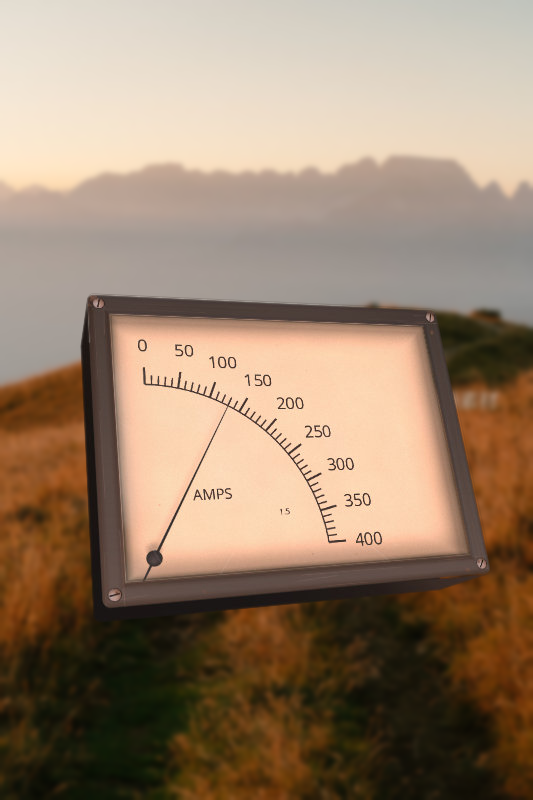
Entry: A 130
